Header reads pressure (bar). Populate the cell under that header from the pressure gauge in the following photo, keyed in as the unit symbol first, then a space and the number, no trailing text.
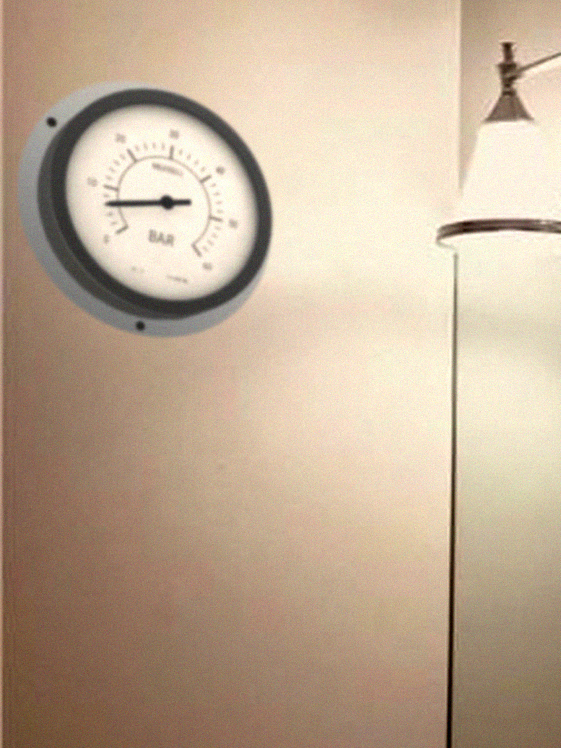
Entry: bar 6
